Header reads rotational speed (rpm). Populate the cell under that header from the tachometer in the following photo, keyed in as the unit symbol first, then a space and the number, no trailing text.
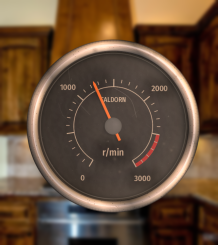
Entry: rpm 1250
